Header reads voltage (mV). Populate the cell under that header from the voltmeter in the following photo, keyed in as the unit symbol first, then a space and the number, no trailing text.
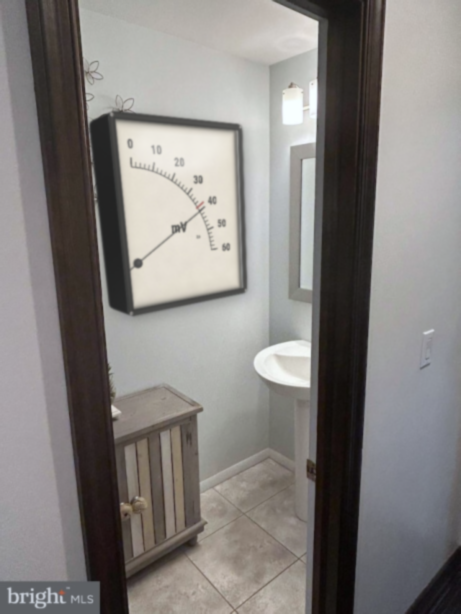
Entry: mV 40
